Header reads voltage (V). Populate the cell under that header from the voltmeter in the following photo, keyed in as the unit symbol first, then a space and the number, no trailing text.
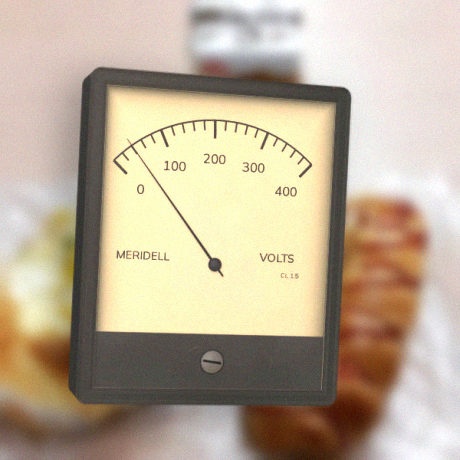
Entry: V 40
